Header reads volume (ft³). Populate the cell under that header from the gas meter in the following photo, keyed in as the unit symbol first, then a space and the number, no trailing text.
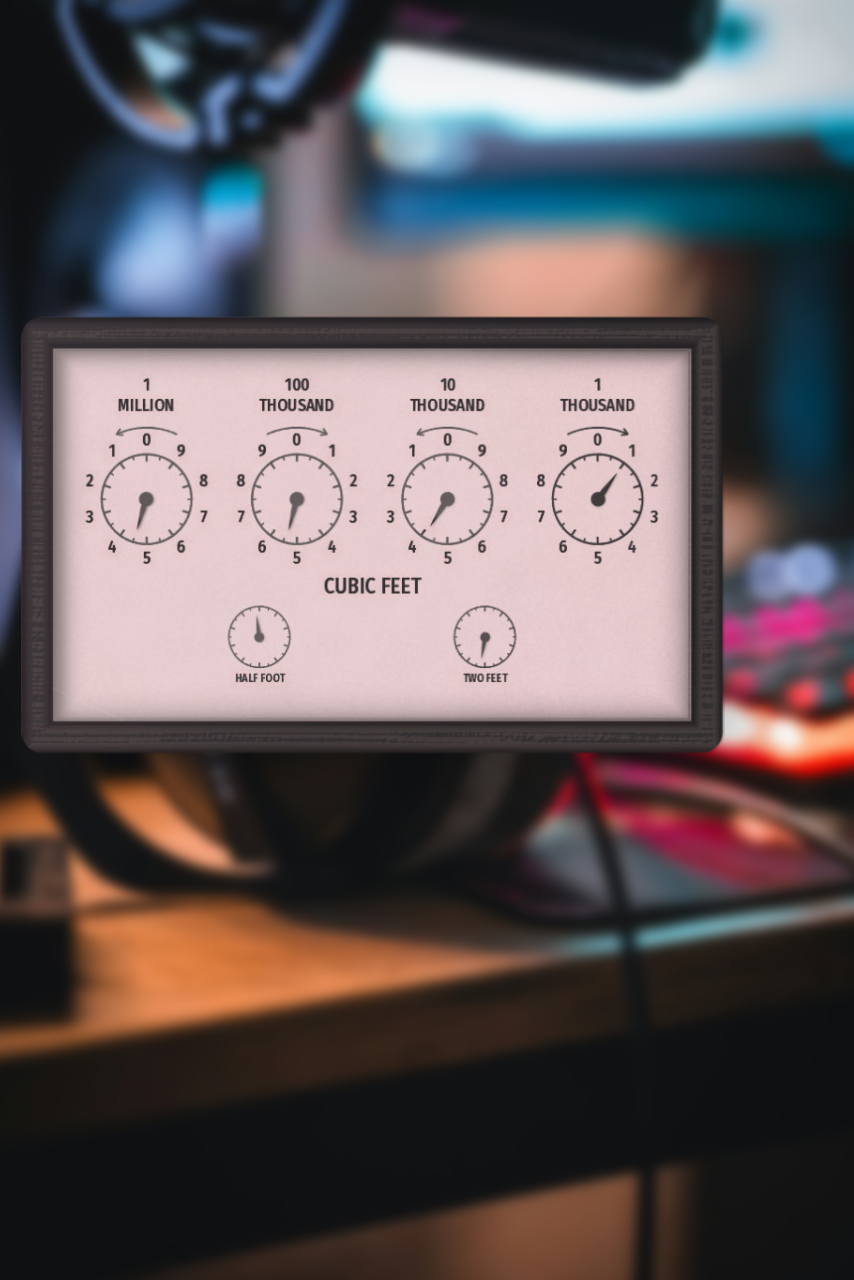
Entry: ft³ 454100
